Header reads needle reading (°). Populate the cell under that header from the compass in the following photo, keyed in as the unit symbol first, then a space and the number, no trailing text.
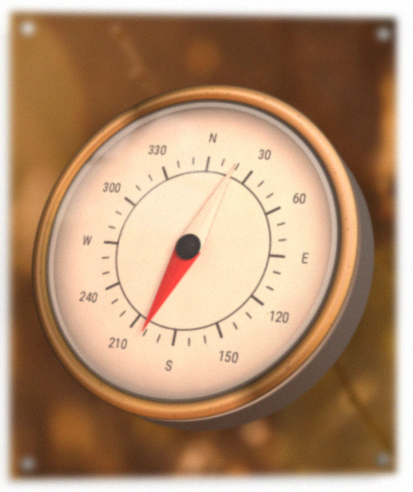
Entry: ° 200
